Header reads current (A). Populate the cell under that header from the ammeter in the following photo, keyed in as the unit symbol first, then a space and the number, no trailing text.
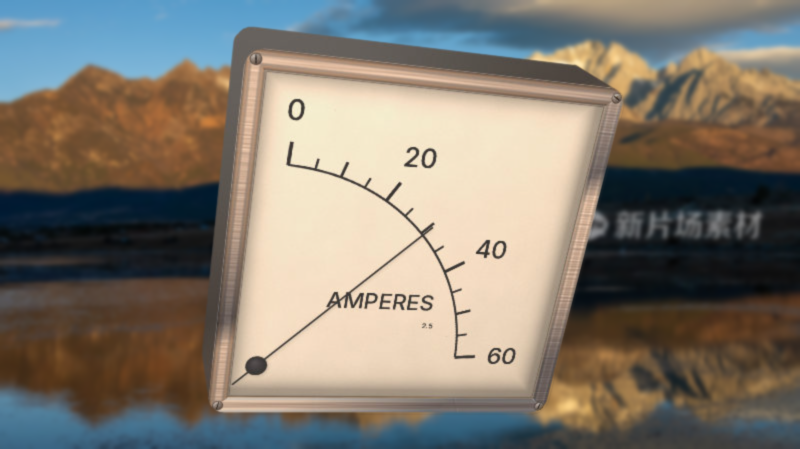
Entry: A 30
